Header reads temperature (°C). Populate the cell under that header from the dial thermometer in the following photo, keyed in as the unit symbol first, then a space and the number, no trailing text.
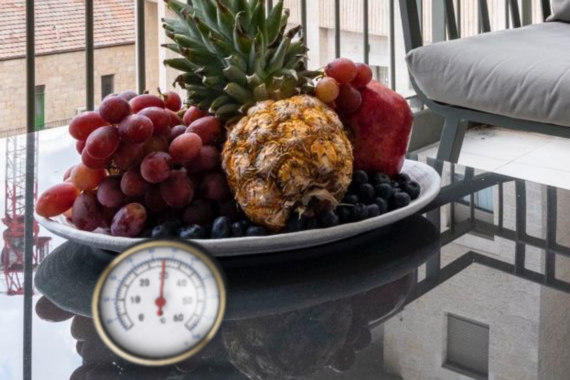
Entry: °C 30
